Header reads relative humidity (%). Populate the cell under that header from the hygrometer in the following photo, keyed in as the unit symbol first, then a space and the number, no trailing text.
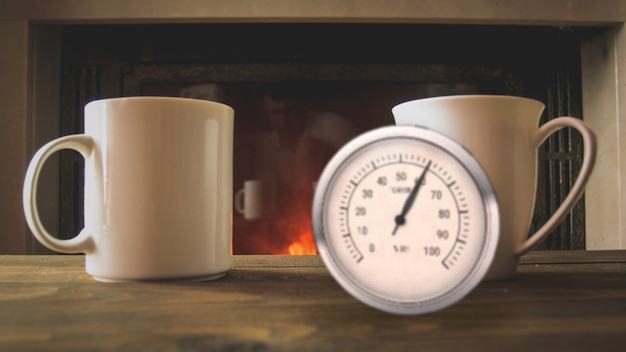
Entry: % 60
